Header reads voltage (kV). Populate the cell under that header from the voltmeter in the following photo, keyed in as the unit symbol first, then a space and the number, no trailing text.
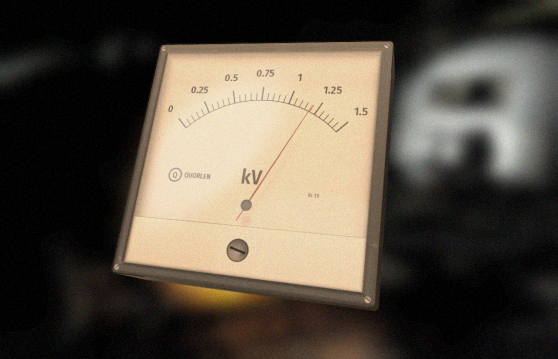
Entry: kV 1.2
